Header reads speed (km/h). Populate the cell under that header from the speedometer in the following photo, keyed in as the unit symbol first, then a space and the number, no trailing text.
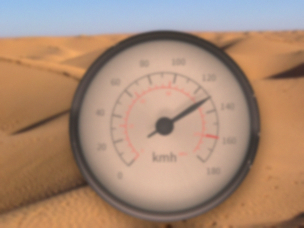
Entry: km/h 130
